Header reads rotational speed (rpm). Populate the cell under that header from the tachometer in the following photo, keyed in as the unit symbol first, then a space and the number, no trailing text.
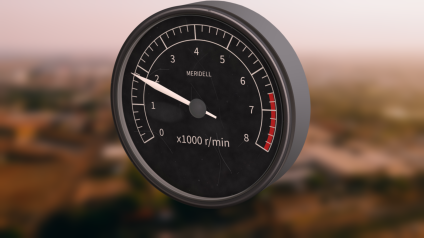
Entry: rpm 1800
